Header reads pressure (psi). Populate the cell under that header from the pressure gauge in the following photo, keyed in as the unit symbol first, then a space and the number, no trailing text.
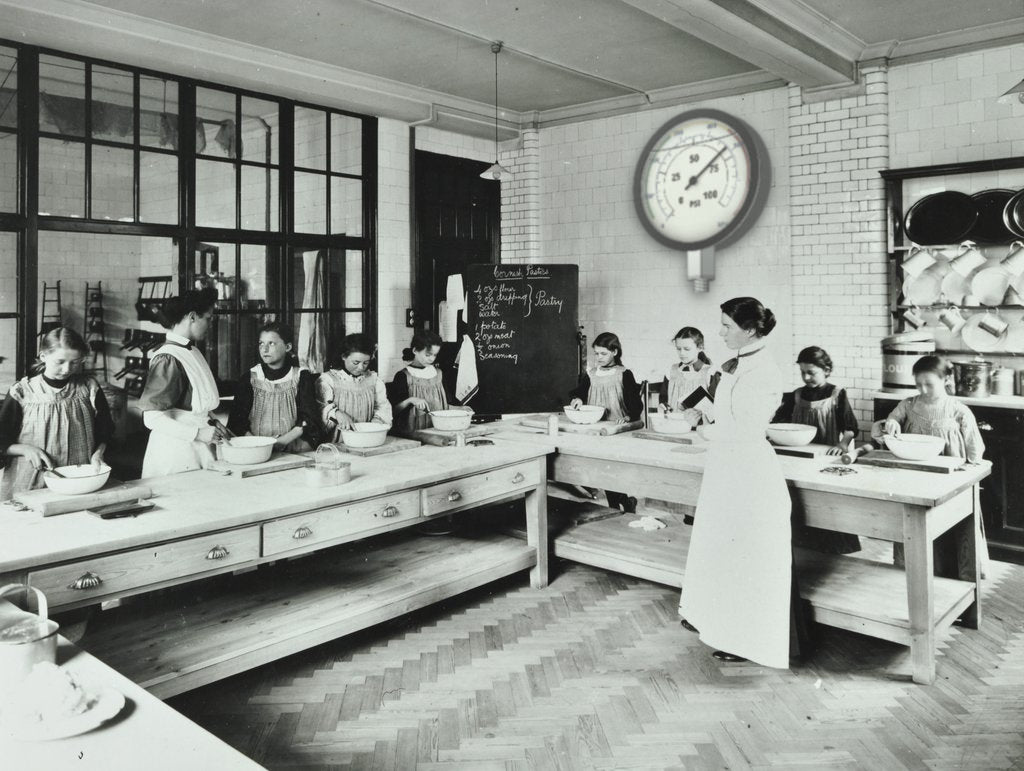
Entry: psi 70
